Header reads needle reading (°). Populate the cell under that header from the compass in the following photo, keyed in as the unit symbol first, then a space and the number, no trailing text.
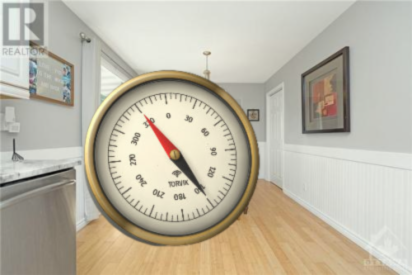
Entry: ° 330
